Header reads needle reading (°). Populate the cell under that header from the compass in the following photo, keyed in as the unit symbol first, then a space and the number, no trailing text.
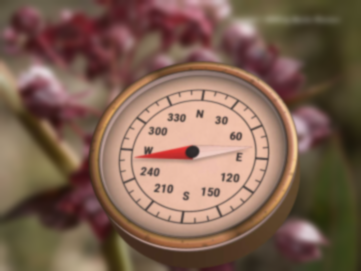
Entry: ° 260
